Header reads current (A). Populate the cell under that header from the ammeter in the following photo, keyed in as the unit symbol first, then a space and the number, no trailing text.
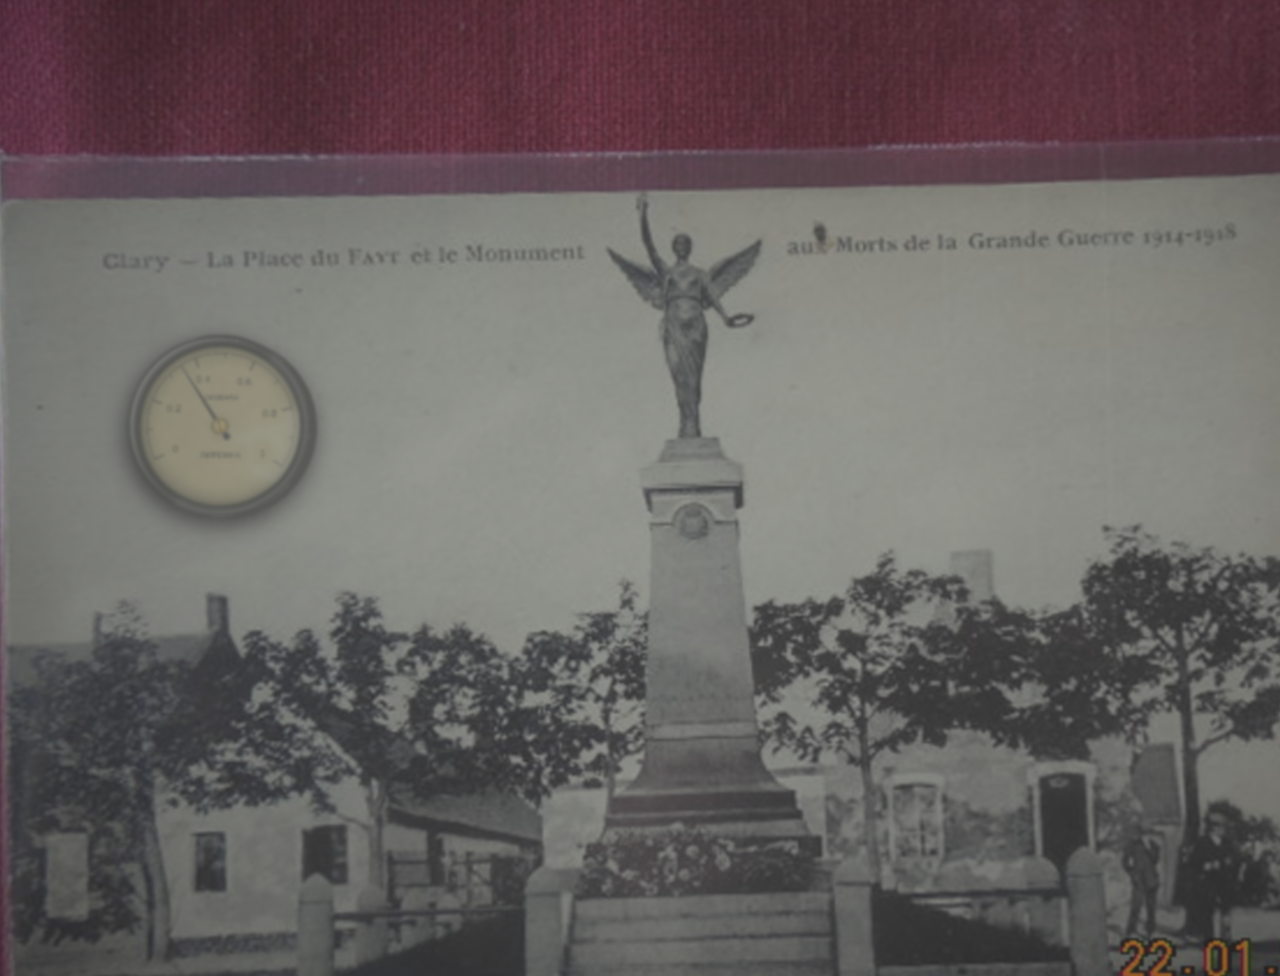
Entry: A 0.35
